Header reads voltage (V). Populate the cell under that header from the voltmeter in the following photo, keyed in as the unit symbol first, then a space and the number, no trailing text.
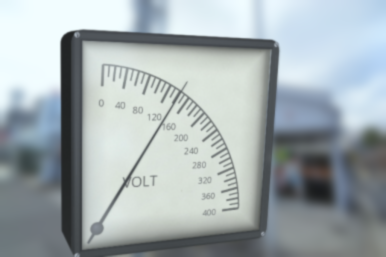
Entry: V 140
